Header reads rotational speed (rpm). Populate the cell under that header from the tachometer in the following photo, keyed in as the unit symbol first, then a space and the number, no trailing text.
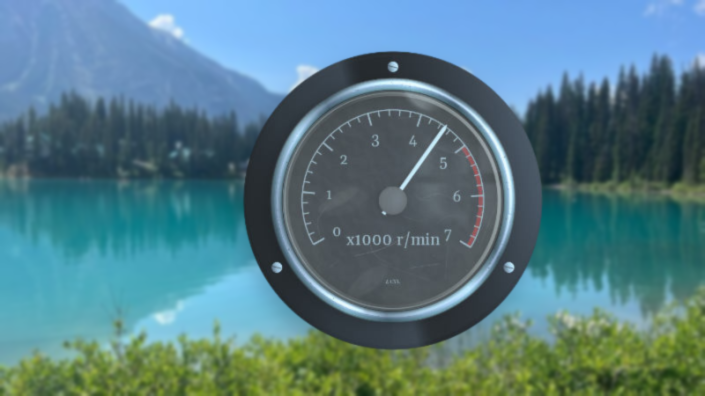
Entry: rpm 4500
